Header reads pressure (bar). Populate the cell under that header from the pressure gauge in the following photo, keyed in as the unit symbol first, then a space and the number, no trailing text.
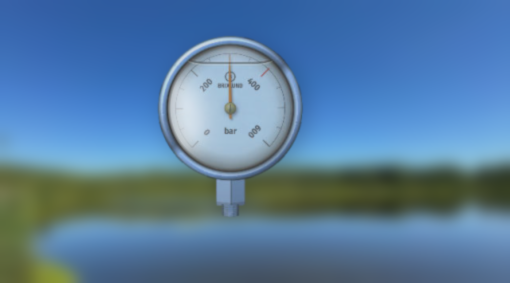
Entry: bar 300
